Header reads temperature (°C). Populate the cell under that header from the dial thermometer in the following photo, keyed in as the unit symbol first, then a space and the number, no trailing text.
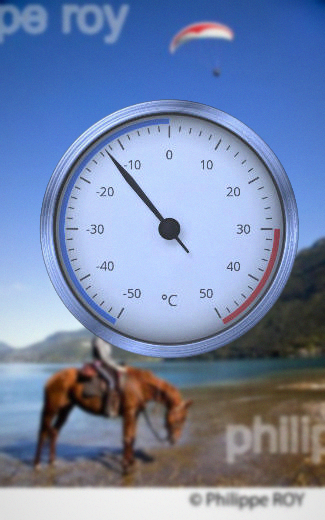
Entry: °C -13
